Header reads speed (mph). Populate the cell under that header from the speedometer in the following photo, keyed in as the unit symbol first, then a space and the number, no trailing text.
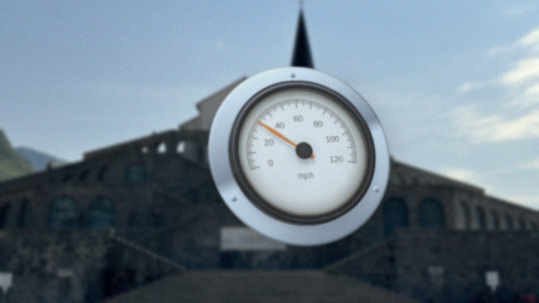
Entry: mph 30
